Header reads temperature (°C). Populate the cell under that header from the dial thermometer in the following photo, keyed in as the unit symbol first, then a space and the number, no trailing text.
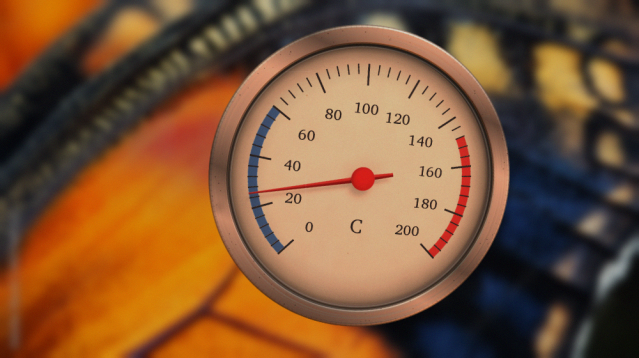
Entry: °C 26
